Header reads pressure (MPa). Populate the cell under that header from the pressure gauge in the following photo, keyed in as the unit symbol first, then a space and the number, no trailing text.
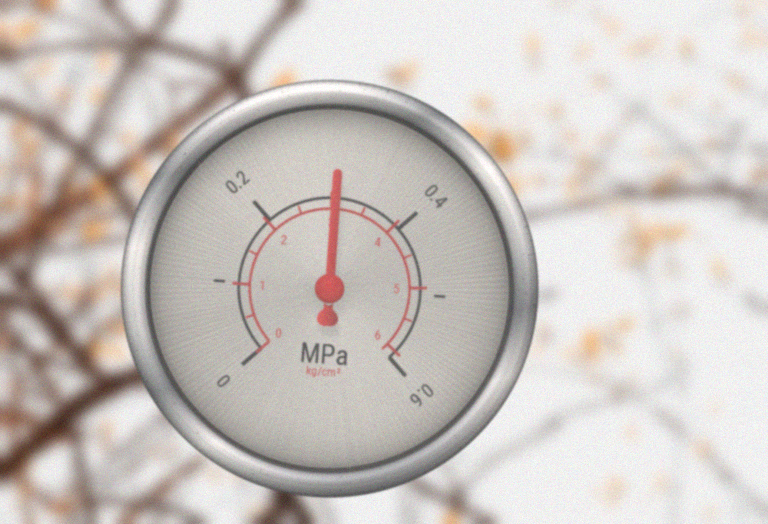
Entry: MPa 0.3
